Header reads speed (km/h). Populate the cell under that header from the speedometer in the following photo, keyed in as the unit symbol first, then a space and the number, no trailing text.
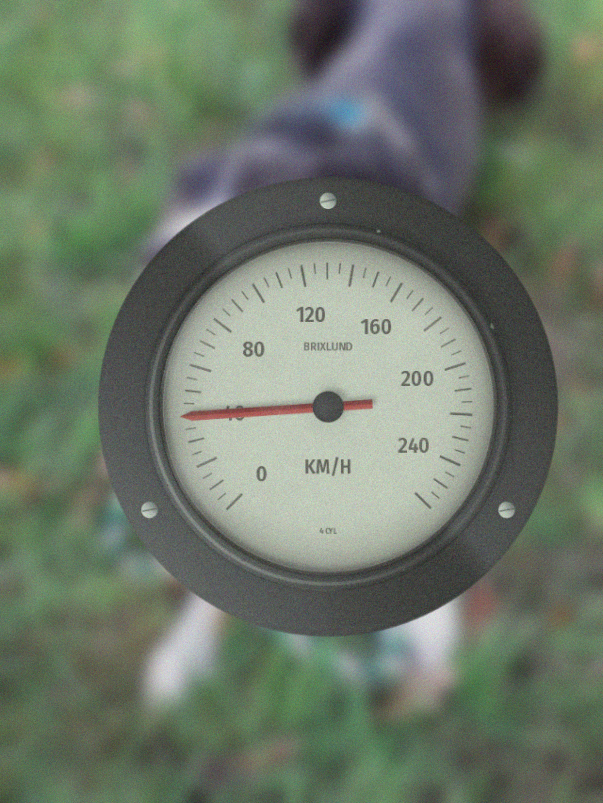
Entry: km/h 40
